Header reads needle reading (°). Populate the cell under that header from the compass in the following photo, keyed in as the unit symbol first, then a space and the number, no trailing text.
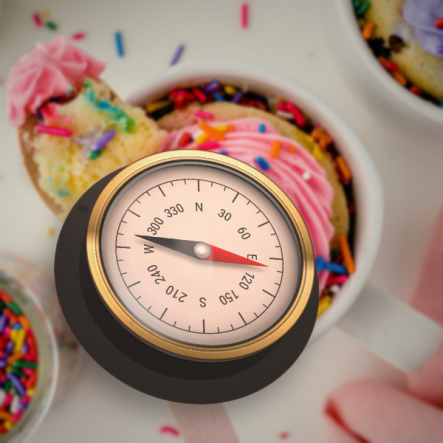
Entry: ° 100
